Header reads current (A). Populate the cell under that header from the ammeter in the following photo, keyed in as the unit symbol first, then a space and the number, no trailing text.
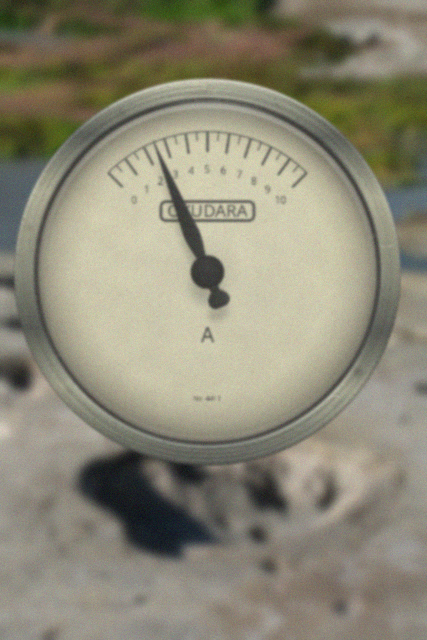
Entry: A 2.5
